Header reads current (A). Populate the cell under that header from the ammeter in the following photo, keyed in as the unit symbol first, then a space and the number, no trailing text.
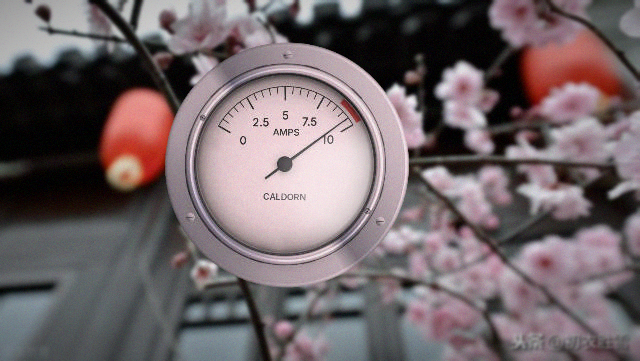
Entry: A 9.5
